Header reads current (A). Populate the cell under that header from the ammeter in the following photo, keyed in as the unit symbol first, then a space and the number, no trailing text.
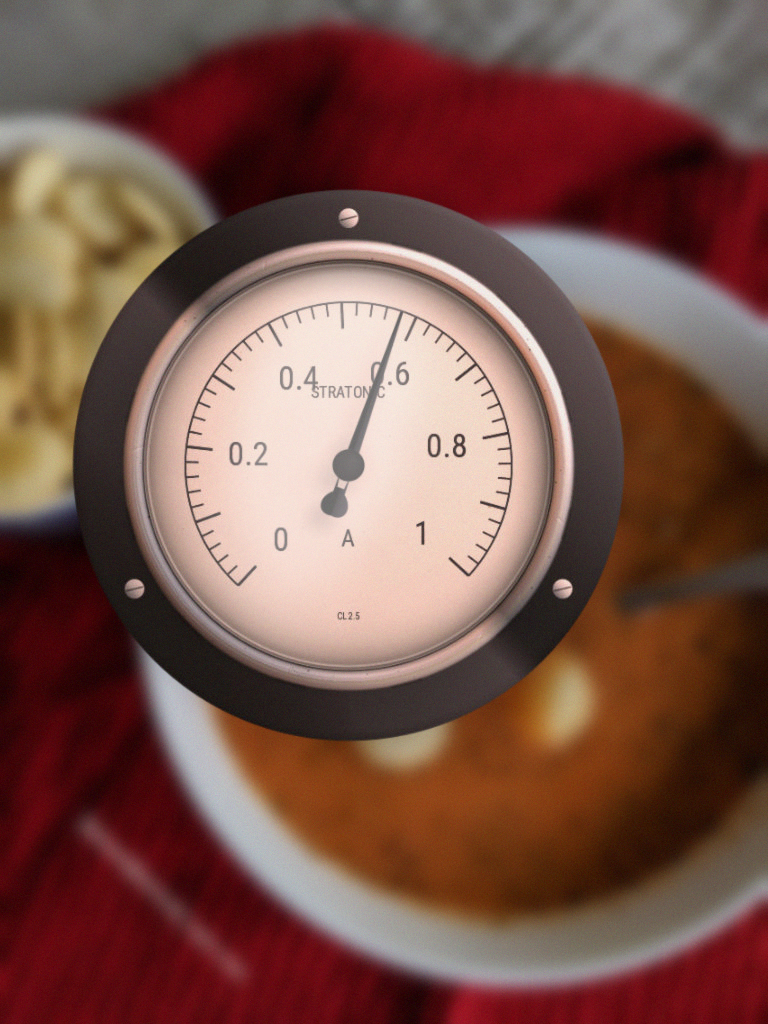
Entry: A 0.58
